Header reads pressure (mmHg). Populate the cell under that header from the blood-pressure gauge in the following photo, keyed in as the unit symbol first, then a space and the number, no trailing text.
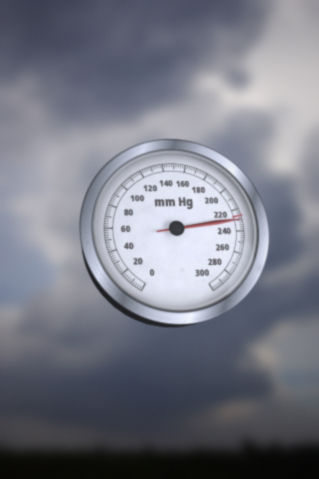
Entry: mmHg 230
